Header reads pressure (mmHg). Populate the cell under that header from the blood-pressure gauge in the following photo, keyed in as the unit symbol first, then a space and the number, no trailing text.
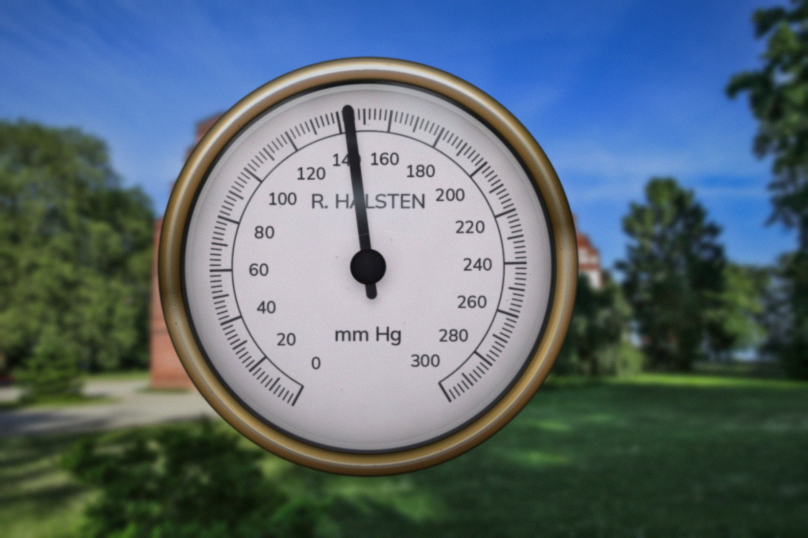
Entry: mmHg 144
